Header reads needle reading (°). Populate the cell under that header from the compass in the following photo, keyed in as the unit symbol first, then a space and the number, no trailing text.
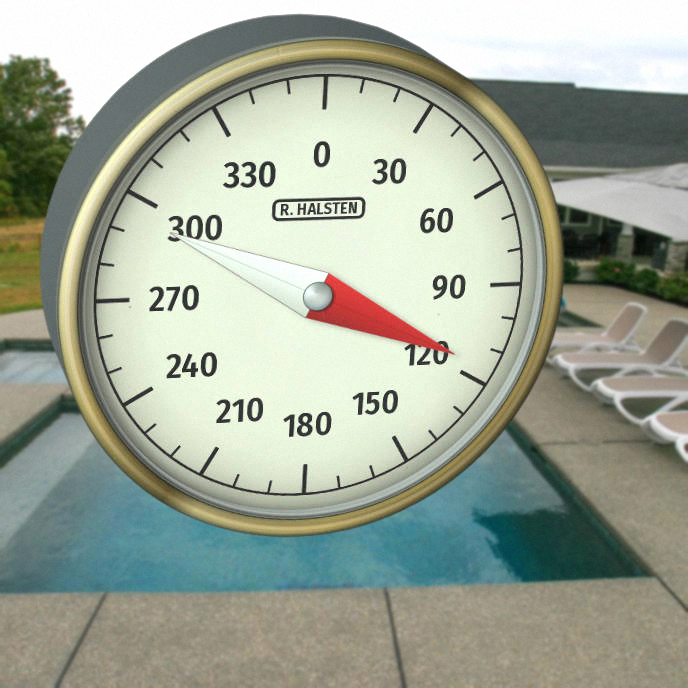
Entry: ° 115
